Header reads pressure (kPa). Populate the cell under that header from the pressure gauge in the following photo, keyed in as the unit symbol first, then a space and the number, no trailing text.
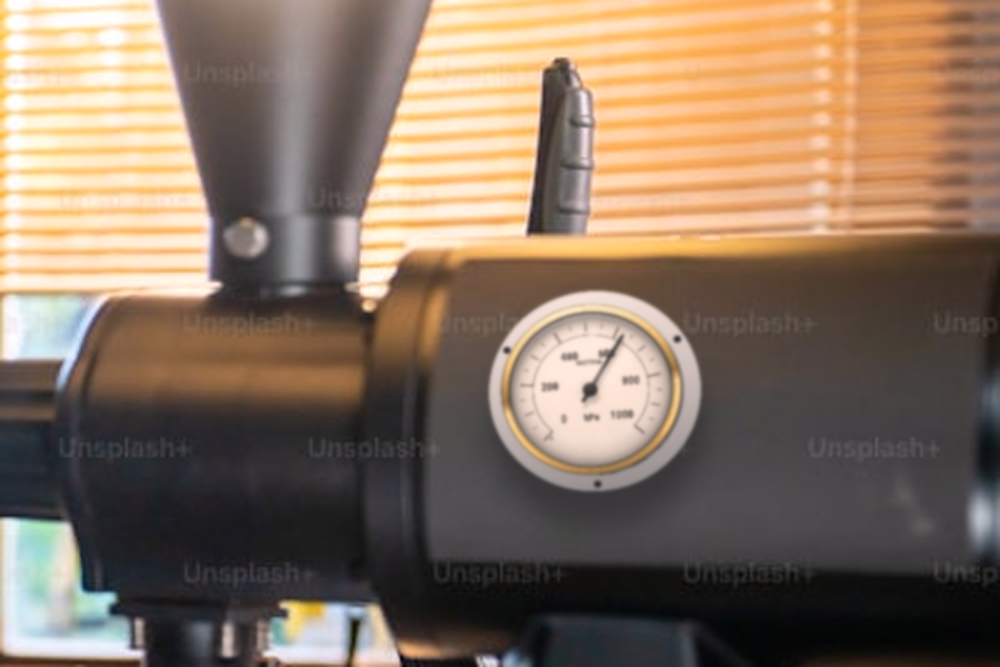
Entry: kPa 625
